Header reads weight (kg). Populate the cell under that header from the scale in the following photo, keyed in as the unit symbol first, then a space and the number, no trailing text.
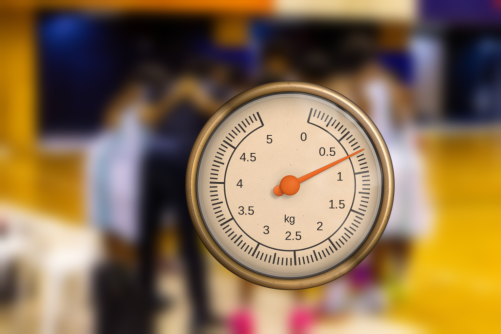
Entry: kg 0.75
